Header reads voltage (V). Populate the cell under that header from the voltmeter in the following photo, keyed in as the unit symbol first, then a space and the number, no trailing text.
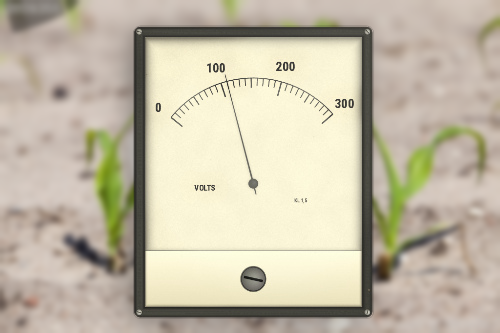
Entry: V 110
